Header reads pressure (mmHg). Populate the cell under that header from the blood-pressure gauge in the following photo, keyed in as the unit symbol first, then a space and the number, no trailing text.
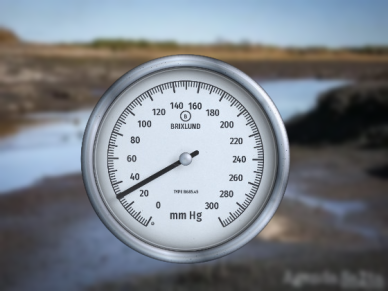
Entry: mmHg 30
